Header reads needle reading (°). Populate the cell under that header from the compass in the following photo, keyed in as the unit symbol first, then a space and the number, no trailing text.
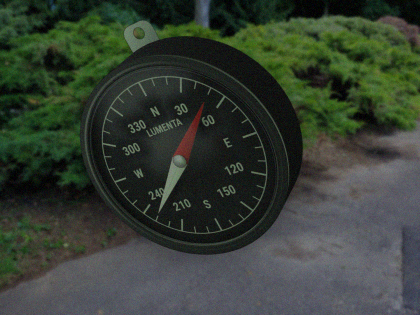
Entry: ° 50
